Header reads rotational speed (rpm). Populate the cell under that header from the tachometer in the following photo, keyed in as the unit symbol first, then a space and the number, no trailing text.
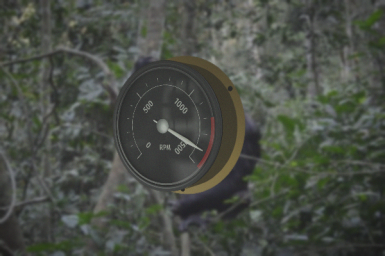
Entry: rpm 1400
